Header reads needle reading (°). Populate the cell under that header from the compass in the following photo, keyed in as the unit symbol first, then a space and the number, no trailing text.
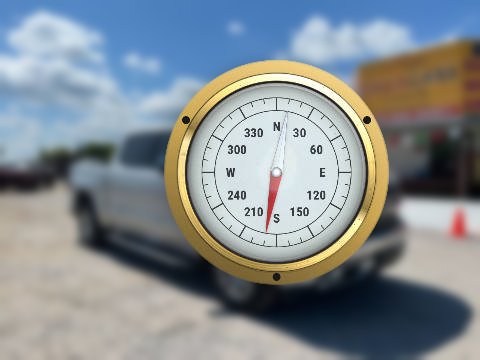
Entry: ° 190
